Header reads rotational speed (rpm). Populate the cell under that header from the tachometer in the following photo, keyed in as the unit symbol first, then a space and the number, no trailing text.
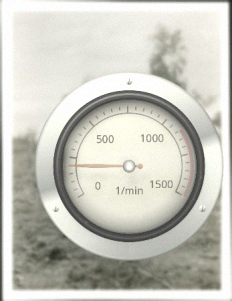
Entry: rpm 200
